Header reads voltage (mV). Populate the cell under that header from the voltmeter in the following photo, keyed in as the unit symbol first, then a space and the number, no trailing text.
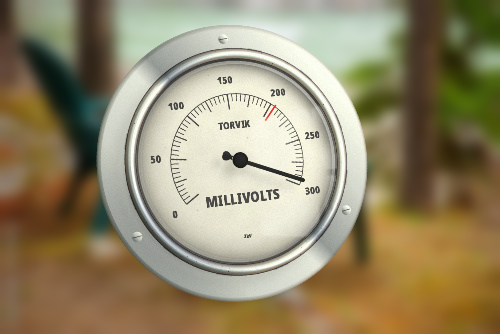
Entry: mV 295
